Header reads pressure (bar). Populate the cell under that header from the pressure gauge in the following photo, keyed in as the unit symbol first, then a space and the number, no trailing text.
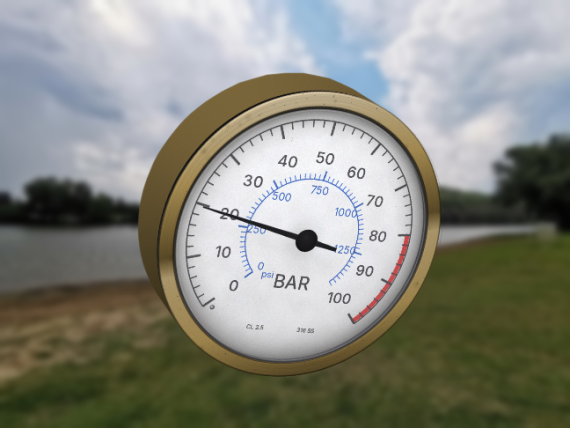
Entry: bar 20
